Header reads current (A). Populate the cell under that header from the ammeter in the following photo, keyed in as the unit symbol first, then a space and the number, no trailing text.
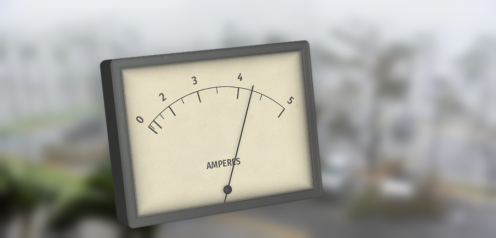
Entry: A 4.25
